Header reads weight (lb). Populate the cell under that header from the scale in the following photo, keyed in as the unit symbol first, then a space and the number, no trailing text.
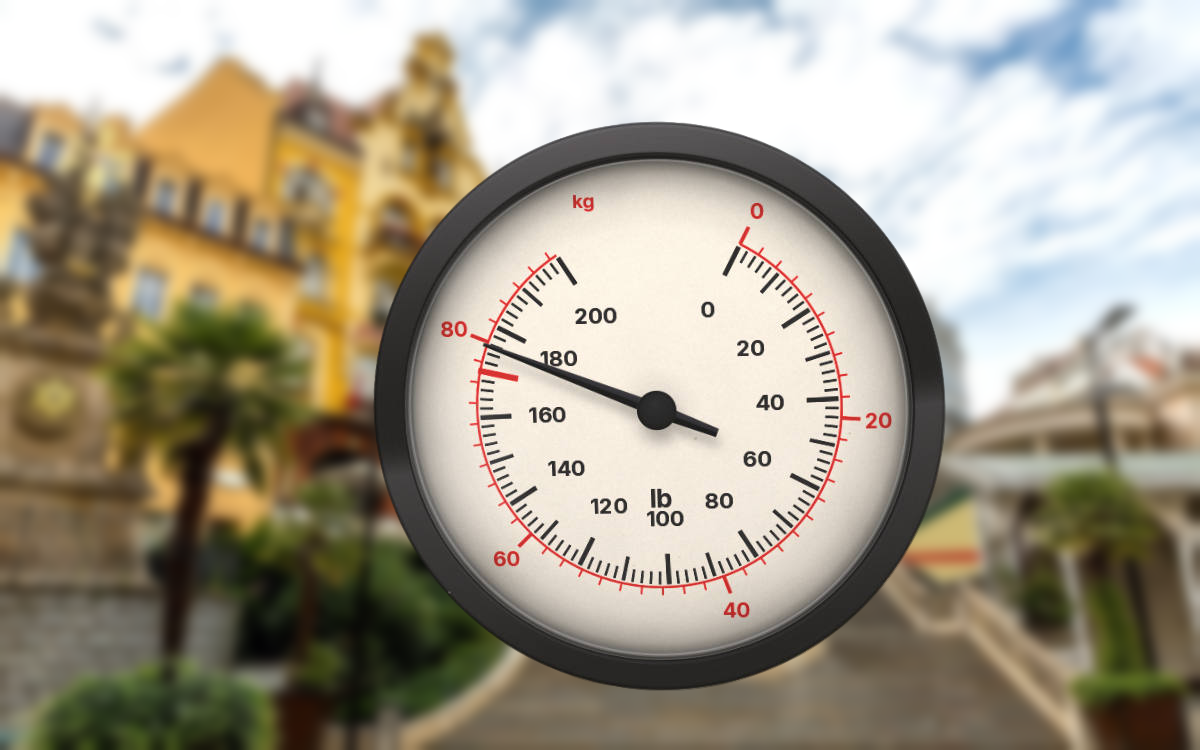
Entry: lb 176
